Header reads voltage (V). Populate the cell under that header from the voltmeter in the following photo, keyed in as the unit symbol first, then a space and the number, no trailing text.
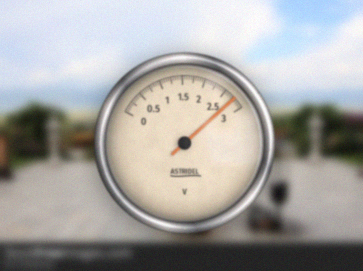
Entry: V 2.75
